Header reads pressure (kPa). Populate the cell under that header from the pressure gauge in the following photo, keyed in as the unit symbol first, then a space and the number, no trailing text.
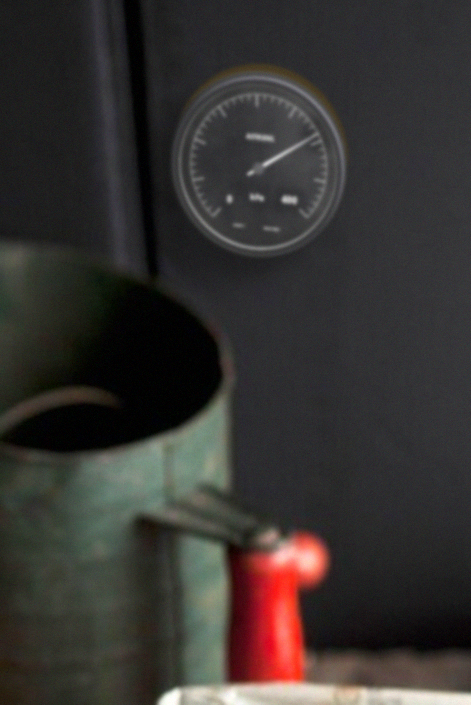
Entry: kPa 290
